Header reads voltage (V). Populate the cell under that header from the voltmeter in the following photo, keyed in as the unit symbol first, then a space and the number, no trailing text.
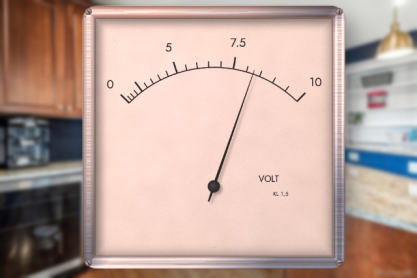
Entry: V 8.25
